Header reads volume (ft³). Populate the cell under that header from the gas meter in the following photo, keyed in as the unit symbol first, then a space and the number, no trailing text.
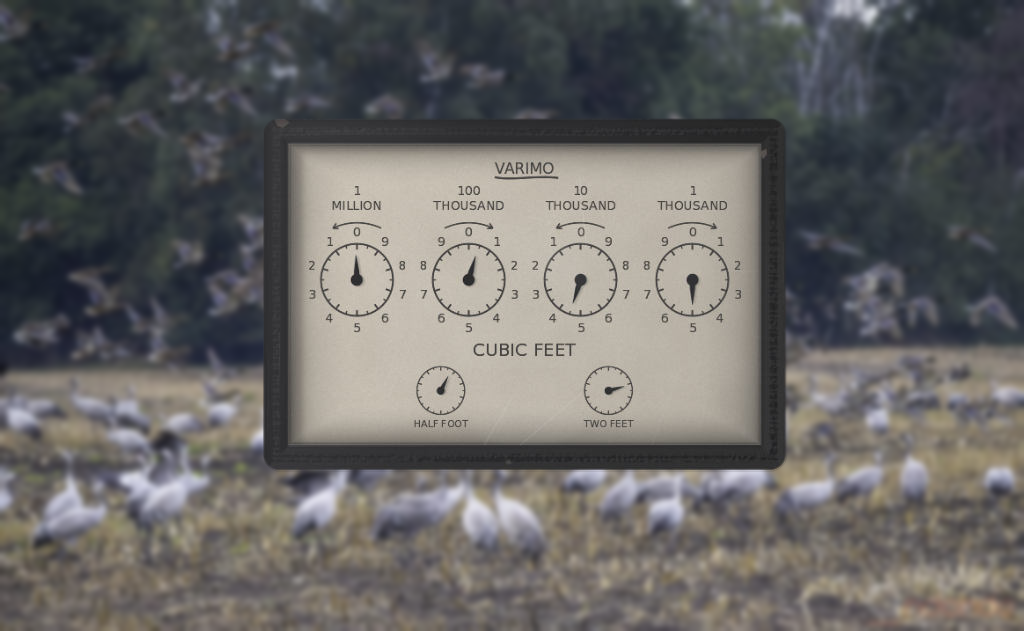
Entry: ft³ 4500
